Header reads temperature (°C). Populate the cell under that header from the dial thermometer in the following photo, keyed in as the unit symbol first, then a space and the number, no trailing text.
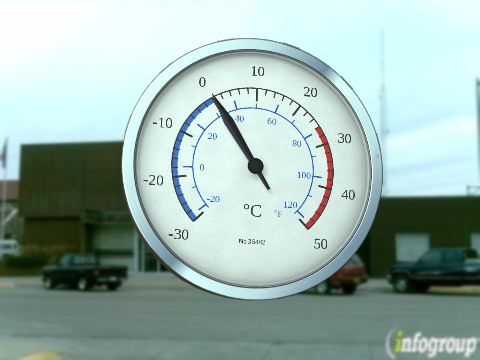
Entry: °C 0
